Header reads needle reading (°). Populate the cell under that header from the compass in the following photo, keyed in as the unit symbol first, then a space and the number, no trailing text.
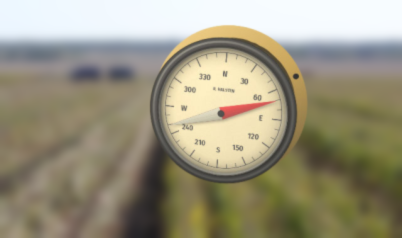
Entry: ° 70
